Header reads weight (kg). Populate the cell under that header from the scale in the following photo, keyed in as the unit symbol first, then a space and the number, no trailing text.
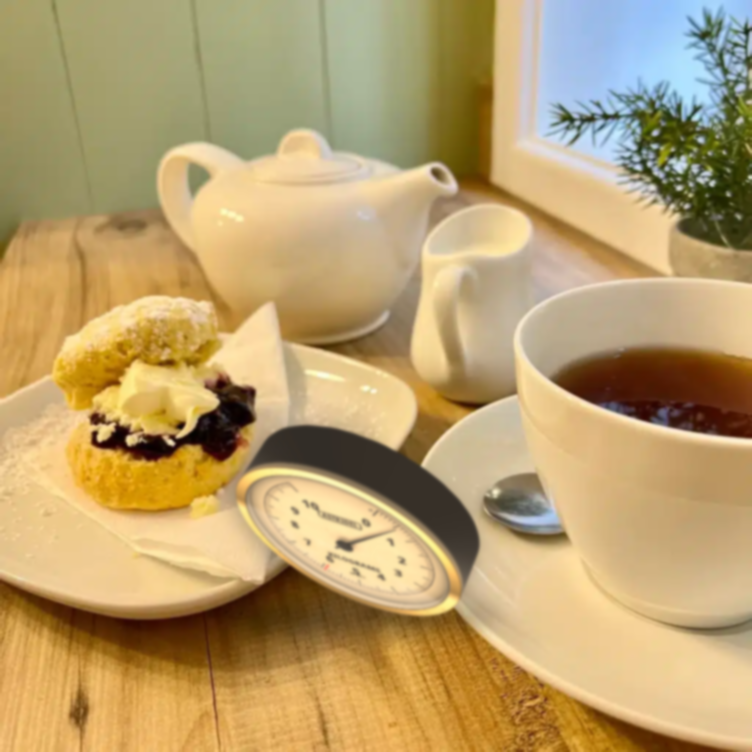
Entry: kg 0.5
